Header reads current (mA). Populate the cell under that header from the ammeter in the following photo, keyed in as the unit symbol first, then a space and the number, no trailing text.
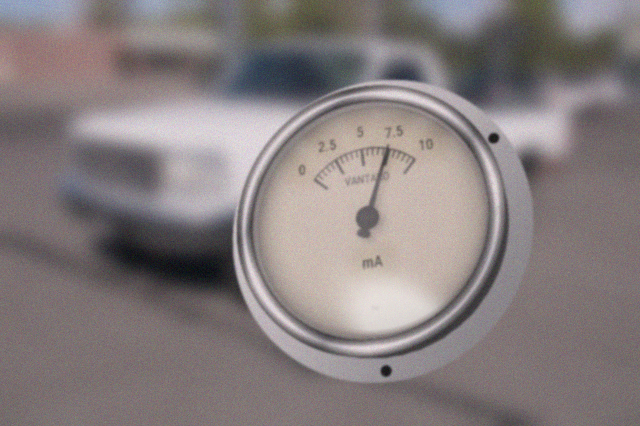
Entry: mA 7.5
